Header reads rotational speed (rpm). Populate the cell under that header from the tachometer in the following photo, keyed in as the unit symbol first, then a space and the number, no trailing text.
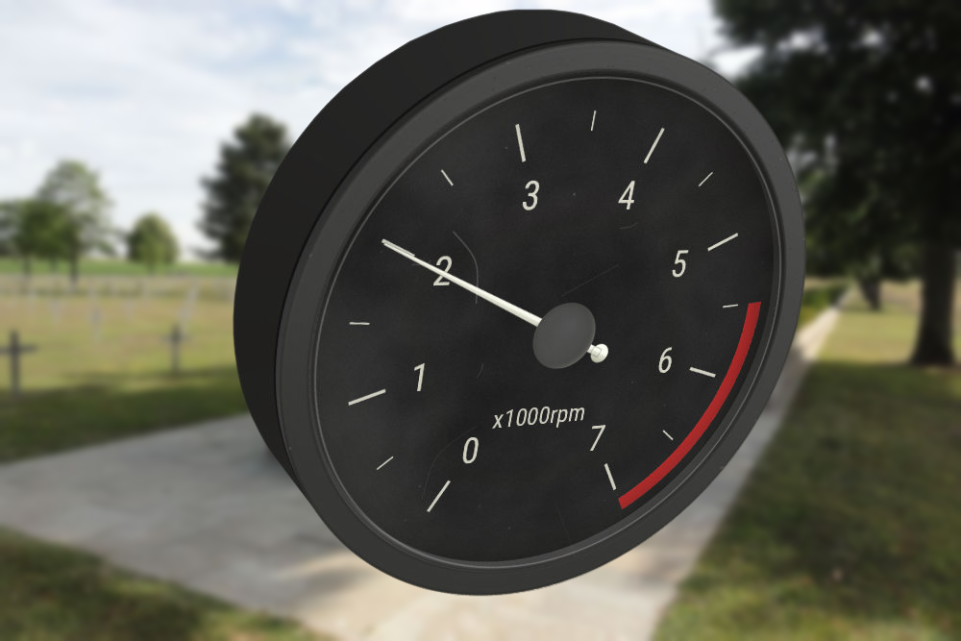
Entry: rpm 2000
